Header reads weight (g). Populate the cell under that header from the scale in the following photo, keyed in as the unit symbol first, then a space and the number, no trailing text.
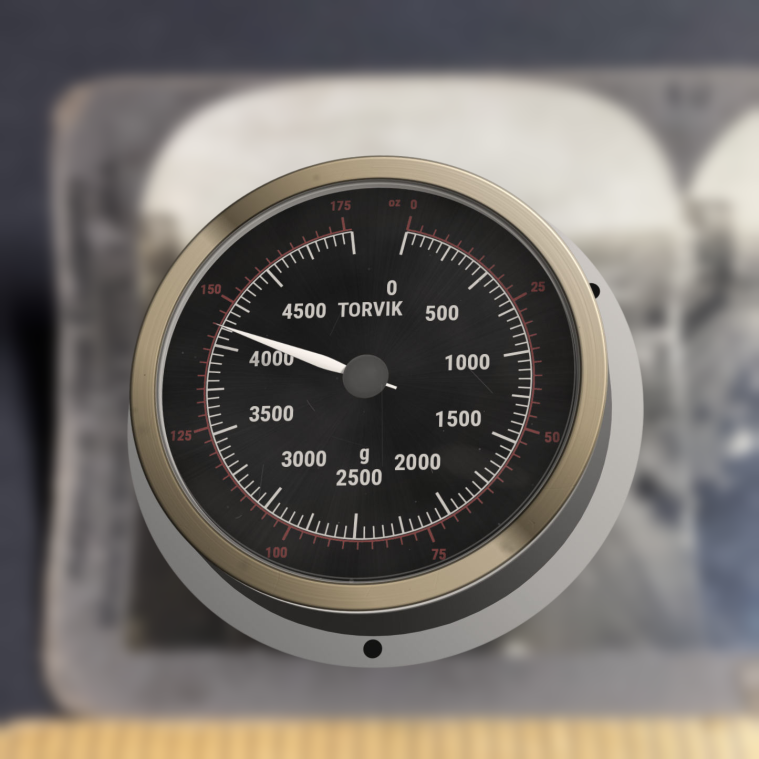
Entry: g 4100
